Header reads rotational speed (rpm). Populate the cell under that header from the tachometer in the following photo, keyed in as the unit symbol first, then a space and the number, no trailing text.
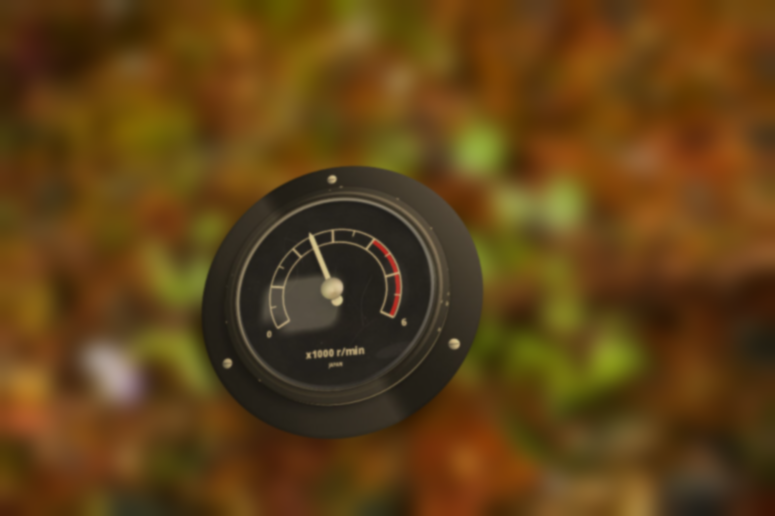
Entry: rpm 2500
